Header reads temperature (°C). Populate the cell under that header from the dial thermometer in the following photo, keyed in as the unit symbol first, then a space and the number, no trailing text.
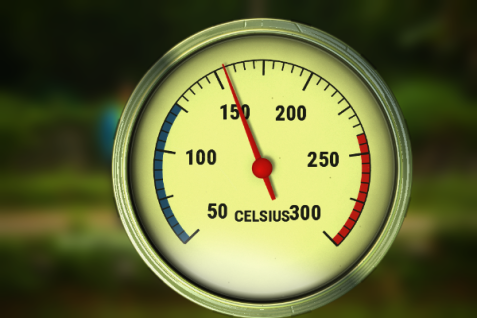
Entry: °C 155
